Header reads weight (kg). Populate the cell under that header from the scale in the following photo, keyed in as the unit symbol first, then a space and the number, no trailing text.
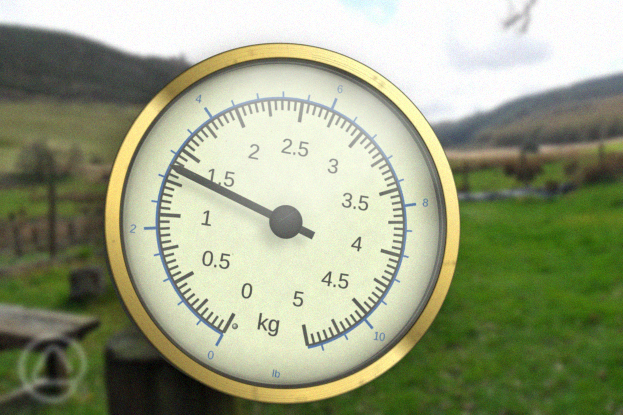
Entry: kg 1.35
